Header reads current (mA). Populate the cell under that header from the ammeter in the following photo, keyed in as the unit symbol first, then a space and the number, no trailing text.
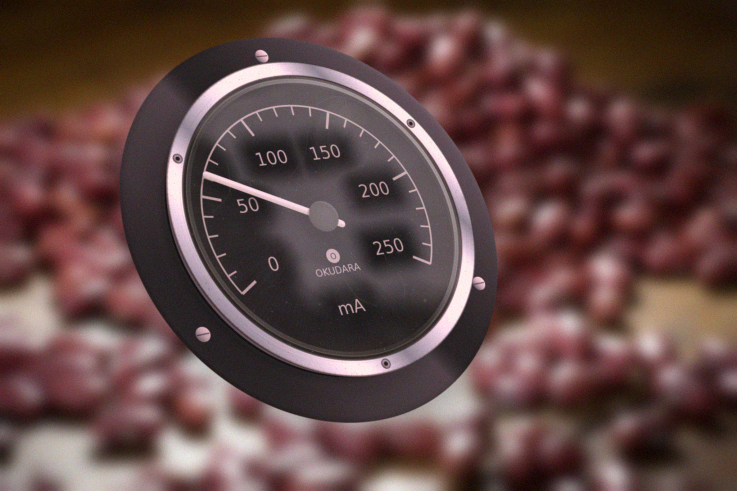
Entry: mA 60
